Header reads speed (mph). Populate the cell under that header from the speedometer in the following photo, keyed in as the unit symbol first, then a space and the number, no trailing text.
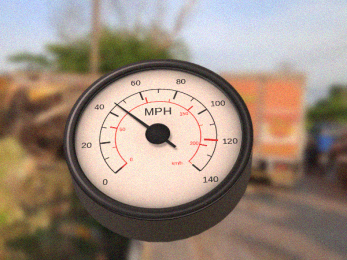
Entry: mph 45
